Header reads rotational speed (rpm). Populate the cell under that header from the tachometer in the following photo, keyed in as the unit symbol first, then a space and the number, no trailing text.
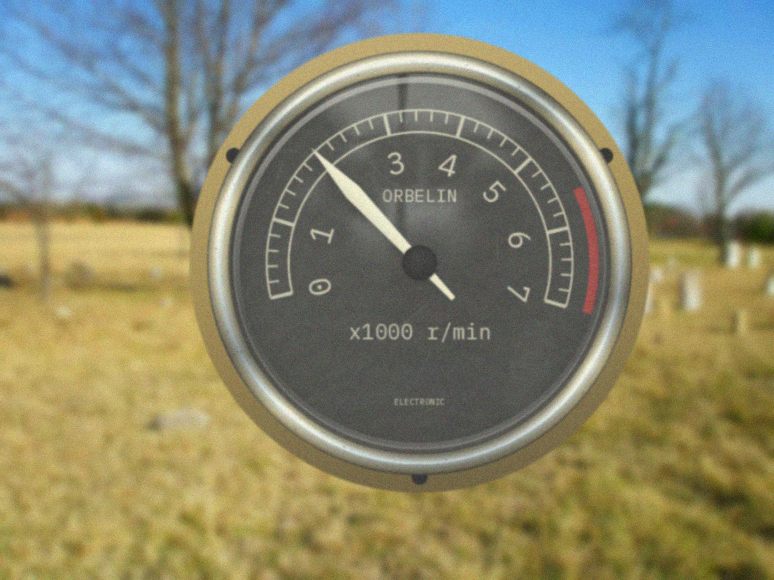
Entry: rpm 2000
